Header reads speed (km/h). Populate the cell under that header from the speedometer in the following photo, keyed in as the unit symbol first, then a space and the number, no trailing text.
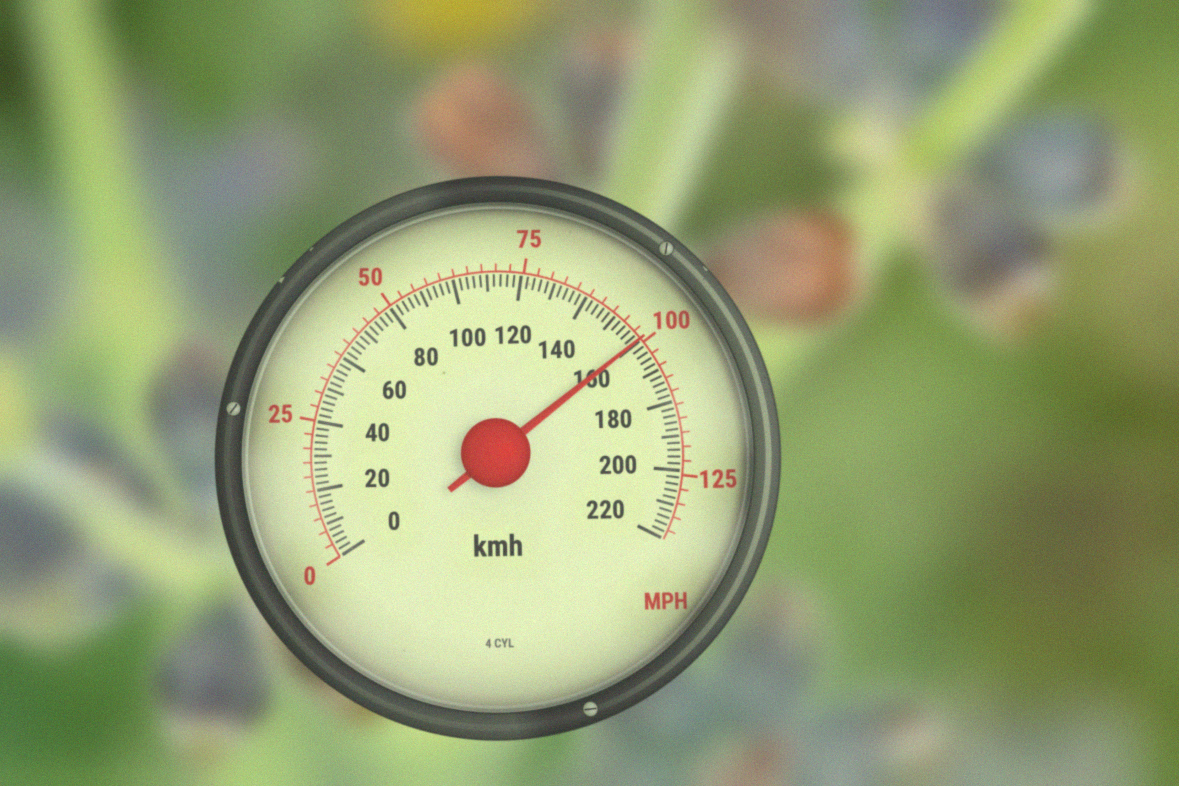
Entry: km/h 160
